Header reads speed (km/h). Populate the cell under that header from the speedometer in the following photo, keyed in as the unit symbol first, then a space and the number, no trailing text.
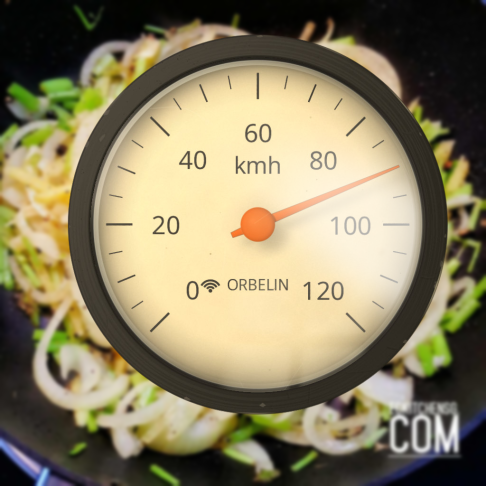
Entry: km/h 90
